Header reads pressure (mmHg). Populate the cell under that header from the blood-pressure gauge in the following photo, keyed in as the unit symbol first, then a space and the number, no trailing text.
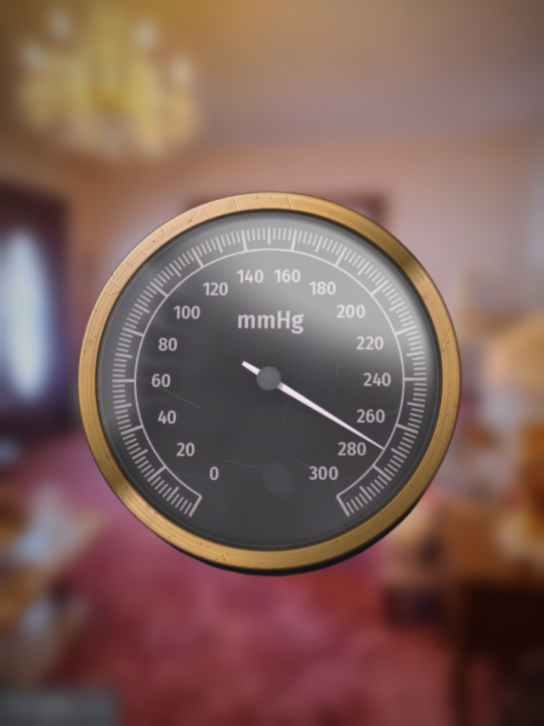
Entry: mmHg 272
